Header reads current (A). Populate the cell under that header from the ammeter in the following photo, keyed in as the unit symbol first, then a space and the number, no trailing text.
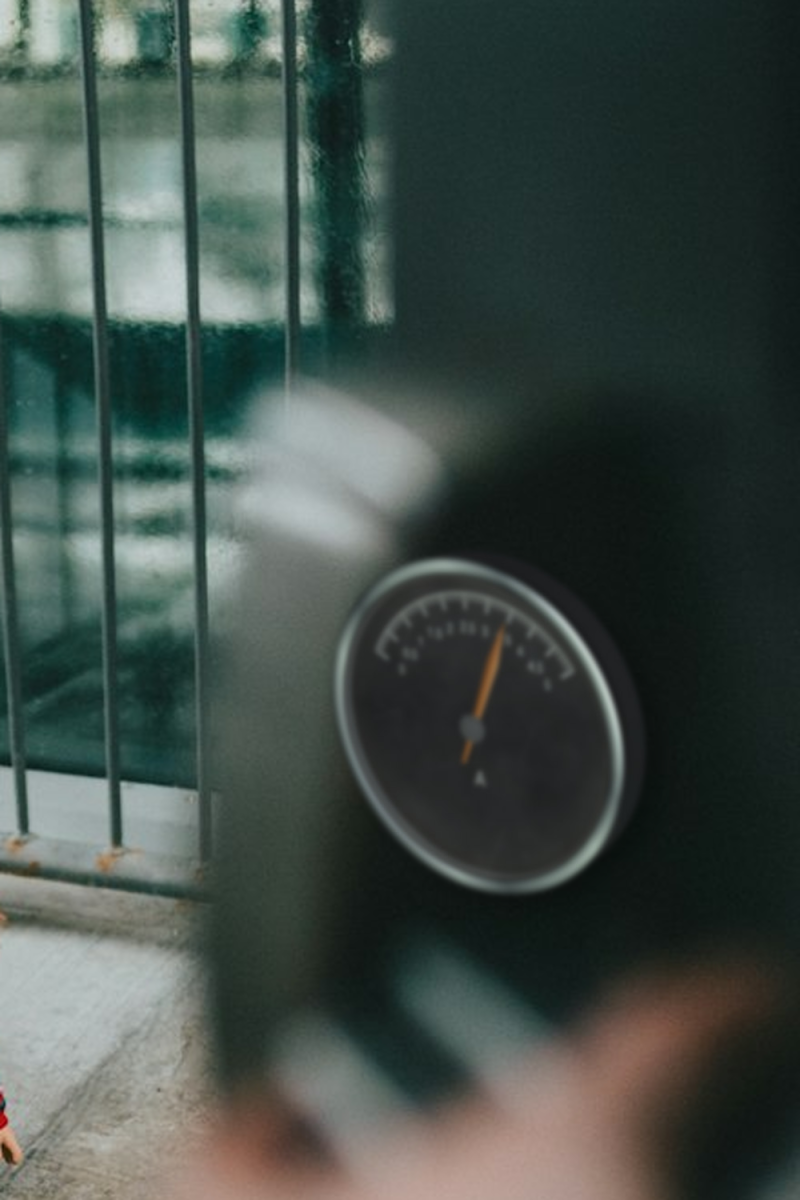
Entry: A 3.5
